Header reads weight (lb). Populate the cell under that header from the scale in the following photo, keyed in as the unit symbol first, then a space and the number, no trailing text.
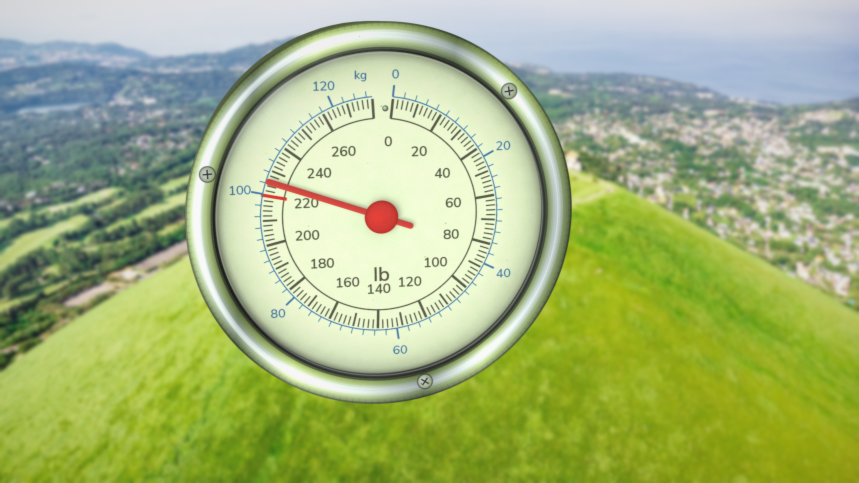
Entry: lb 226
